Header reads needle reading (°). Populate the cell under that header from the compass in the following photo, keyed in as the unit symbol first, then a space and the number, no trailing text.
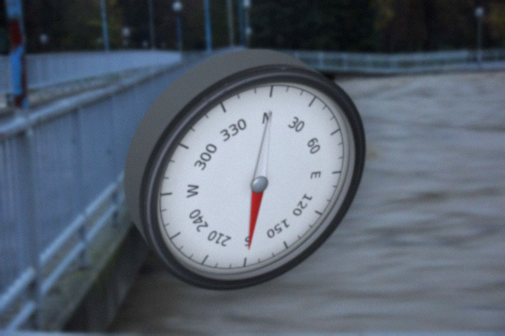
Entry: ° 180
